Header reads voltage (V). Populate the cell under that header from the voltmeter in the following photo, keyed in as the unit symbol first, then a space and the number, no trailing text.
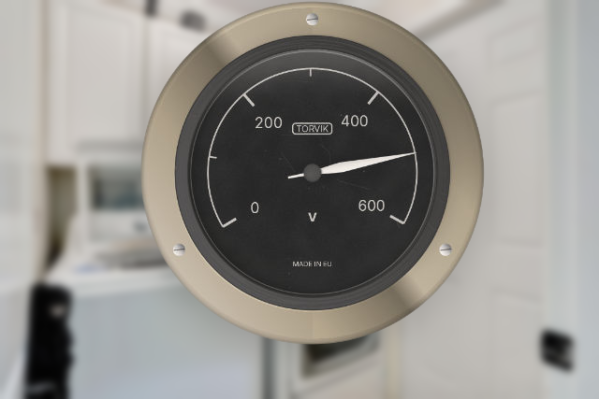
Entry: V 500
